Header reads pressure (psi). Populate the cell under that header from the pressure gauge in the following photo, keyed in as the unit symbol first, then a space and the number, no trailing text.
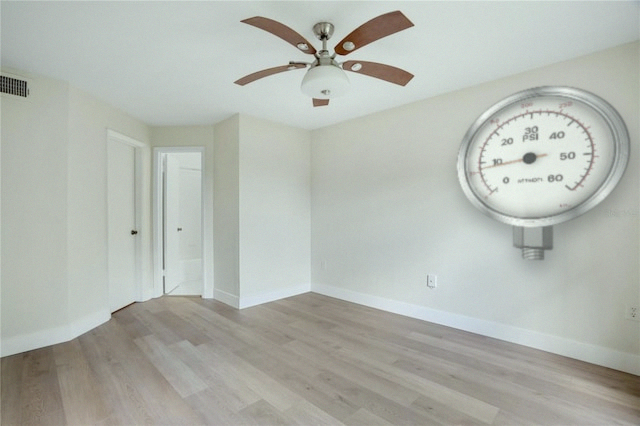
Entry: psi 8
